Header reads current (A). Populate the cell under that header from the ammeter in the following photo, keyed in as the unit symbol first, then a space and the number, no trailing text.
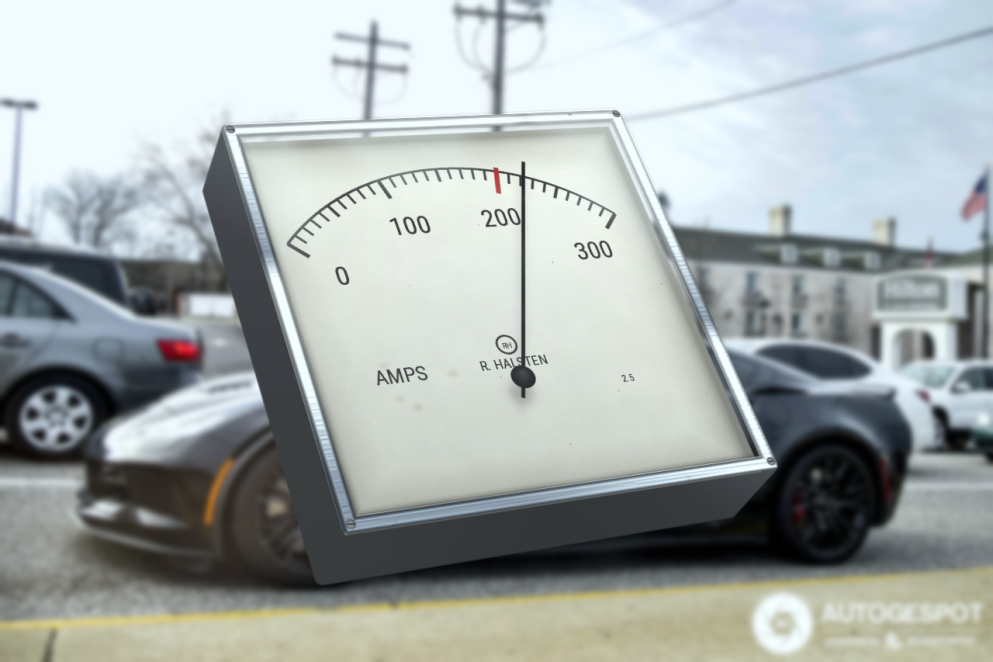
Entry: A 220
